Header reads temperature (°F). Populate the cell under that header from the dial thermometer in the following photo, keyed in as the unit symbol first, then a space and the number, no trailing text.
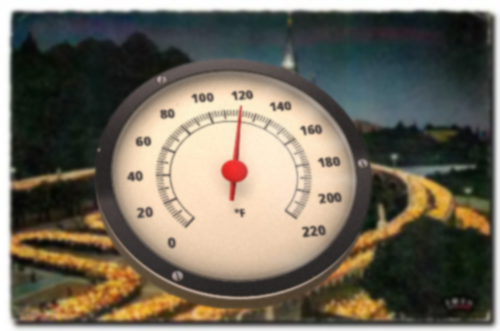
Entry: °F 120
